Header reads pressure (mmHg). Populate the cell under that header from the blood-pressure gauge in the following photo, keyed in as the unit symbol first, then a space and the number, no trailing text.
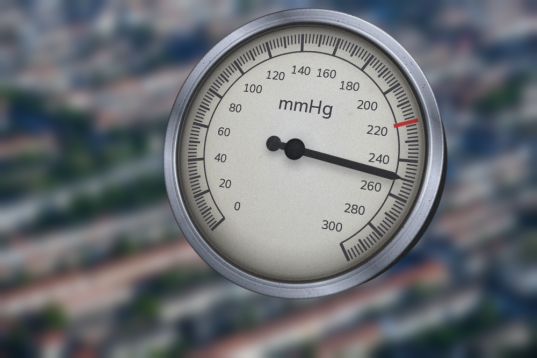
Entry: mmHg 250
